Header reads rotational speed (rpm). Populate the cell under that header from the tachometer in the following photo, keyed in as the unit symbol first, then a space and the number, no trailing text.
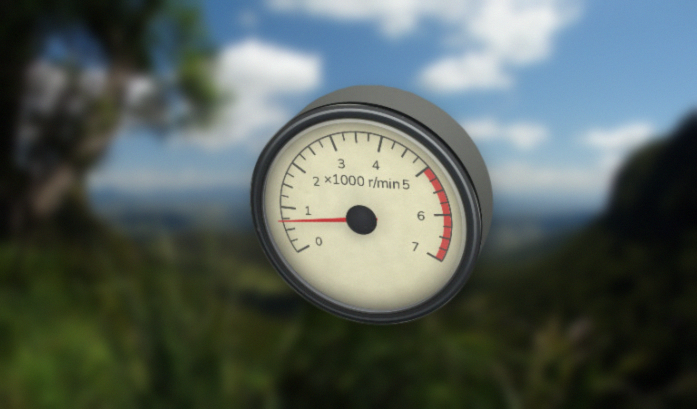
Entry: rpm 750
